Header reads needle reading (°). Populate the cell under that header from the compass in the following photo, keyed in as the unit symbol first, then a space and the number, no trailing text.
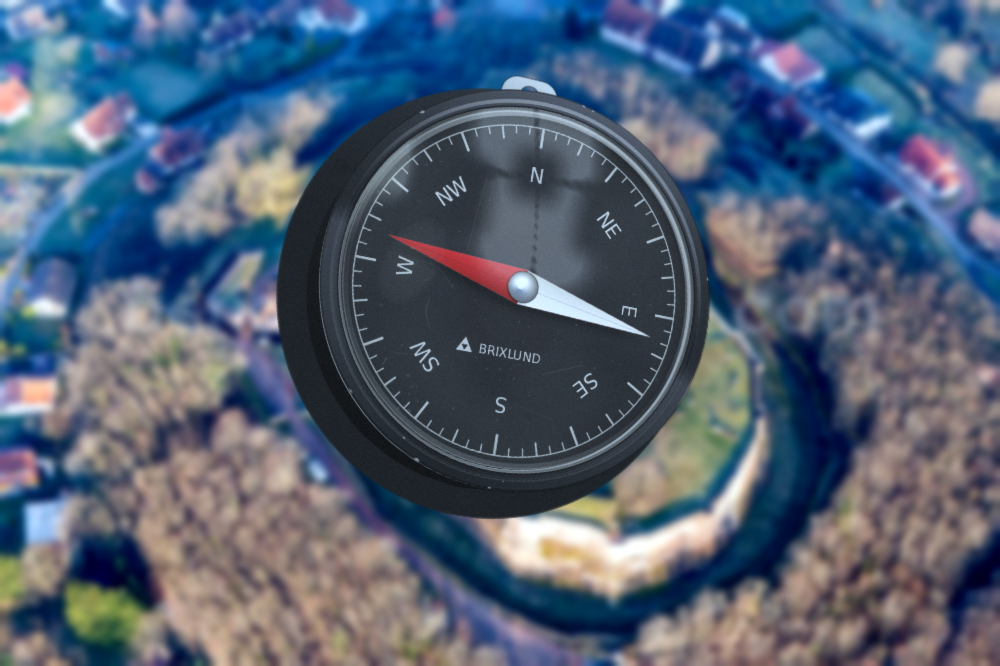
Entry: ° 280
